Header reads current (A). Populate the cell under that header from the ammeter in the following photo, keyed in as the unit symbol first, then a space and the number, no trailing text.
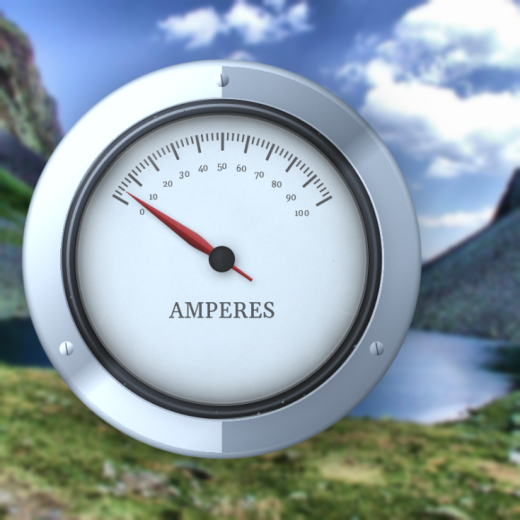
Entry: A 4
